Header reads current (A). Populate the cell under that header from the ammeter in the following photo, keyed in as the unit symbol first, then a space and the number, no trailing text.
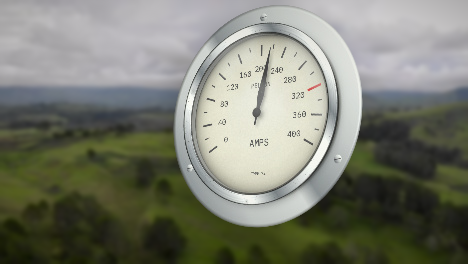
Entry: A 220
